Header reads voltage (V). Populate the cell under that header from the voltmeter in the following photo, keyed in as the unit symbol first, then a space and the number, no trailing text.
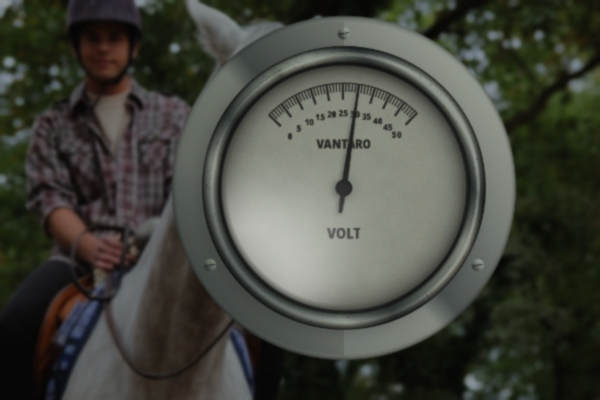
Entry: V 30
